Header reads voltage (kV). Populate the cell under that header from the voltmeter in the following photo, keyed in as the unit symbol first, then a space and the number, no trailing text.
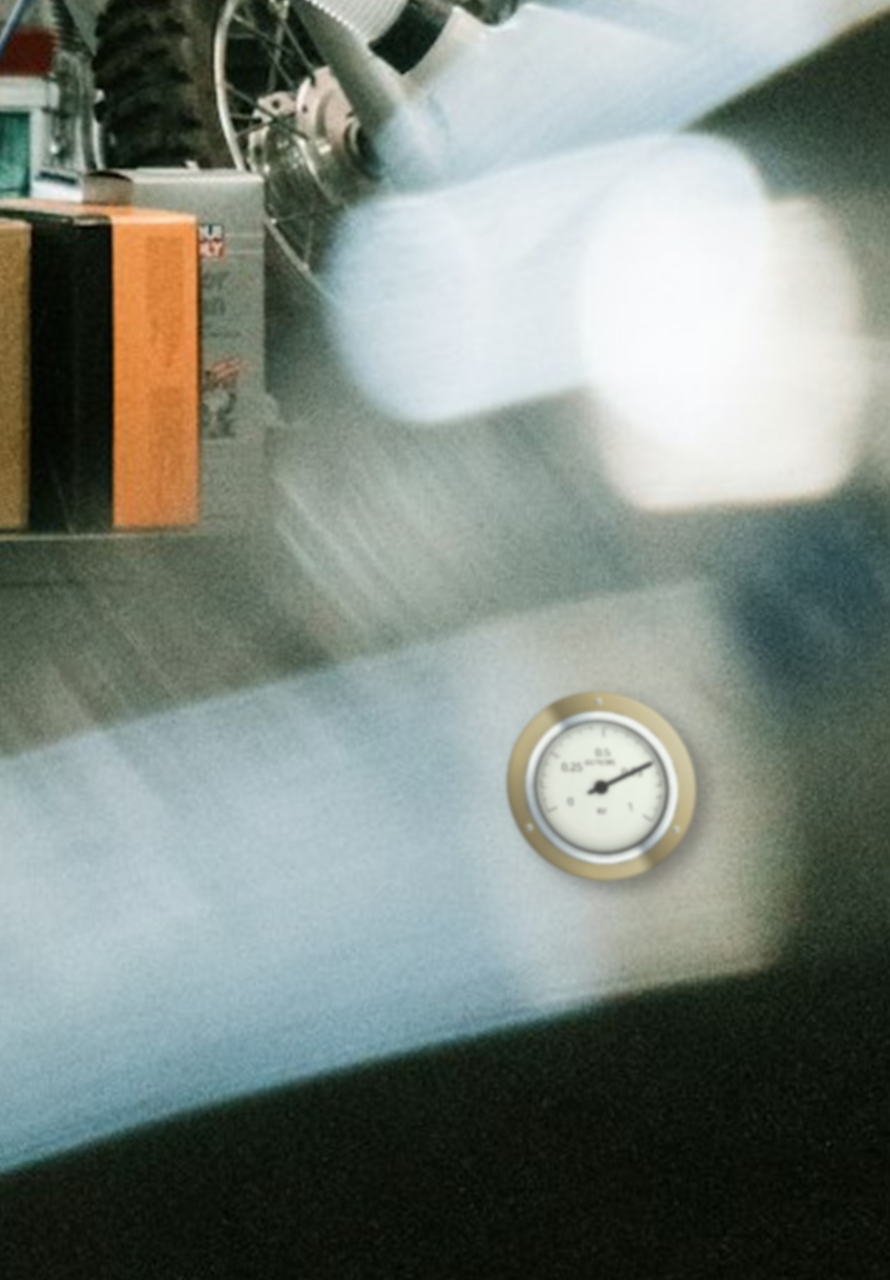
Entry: kV 0.75
